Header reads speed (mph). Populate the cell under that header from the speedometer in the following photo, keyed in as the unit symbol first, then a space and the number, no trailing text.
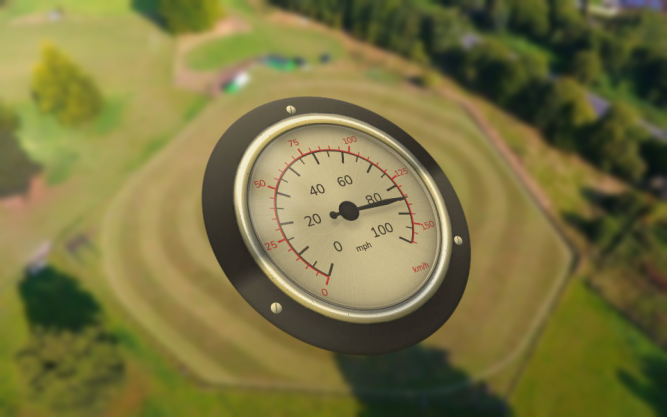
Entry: mph 85
